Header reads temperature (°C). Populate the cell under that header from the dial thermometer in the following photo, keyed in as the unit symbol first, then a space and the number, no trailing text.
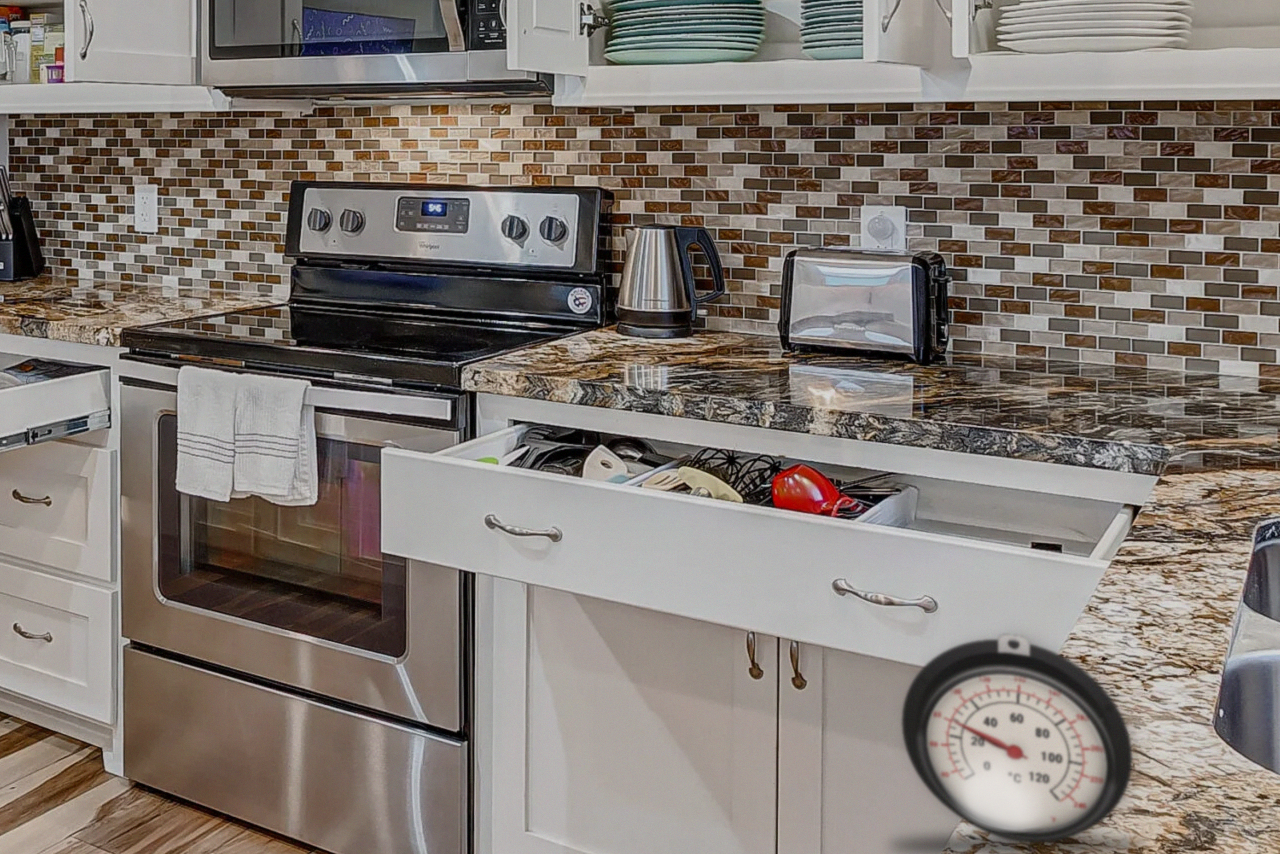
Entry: °C 28
